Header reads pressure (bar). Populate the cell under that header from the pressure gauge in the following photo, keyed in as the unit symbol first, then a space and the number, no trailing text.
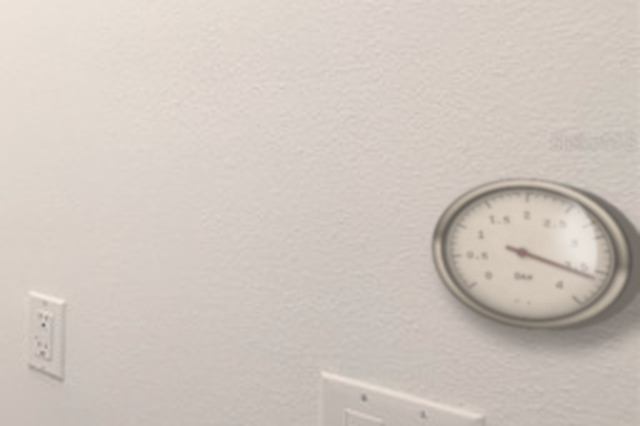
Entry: bar 3.6
